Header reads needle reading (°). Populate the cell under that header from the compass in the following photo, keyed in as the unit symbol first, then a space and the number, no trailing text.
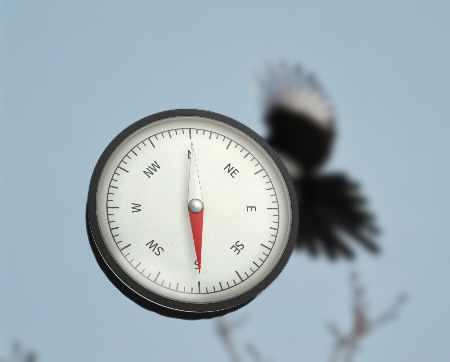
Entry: ° 180
